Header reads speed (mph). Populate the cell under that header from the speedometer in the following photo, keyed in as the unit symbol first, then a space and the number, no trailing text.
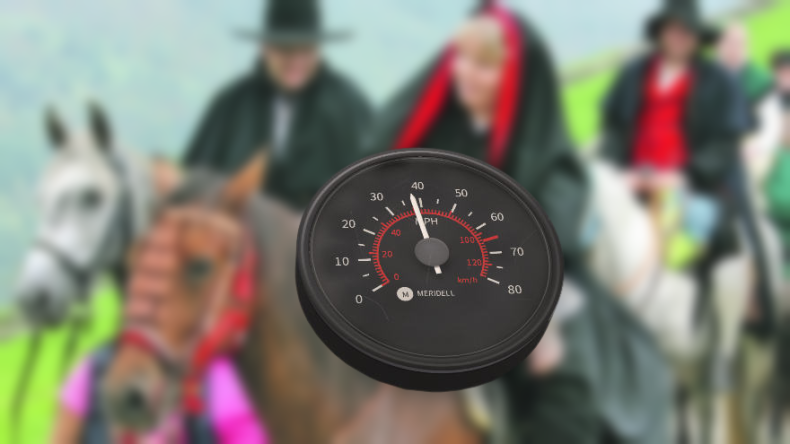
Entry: mph 37.5
